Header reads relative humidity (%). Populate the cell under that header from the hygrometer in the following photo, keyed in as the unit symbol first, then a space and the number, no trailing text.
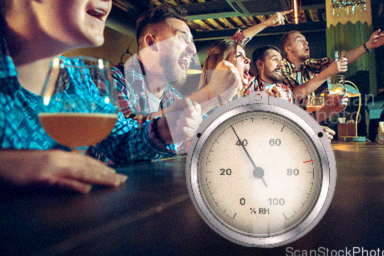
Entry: % 40
